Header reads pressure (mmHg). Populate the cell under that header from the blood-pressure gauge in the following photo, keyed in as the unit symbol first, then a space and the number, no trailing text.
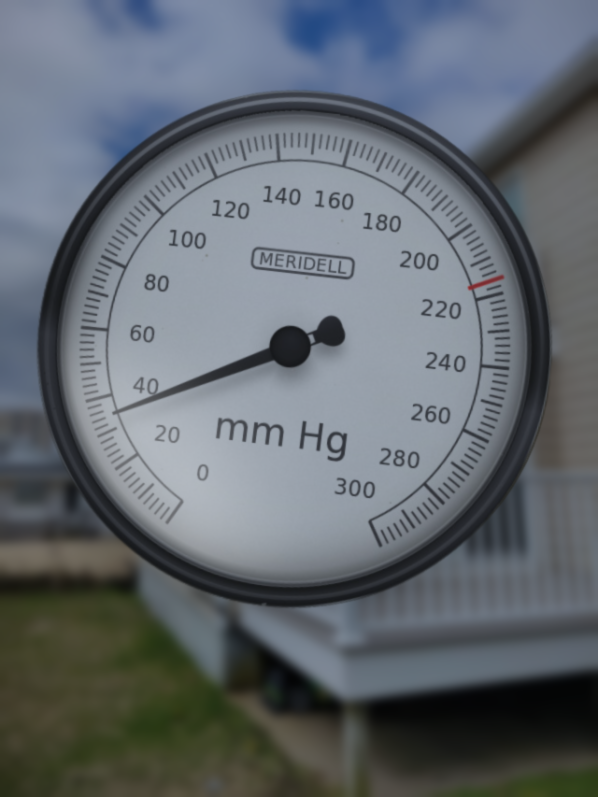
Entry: mmHg 34
